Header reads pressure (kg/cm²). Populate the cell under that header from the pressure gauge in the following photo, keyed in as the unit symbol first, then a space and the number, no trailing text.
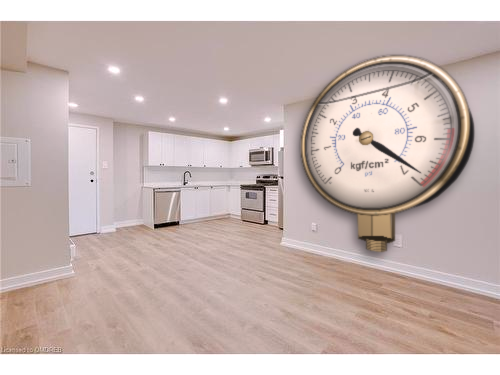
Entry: kg/cm² 6.8
